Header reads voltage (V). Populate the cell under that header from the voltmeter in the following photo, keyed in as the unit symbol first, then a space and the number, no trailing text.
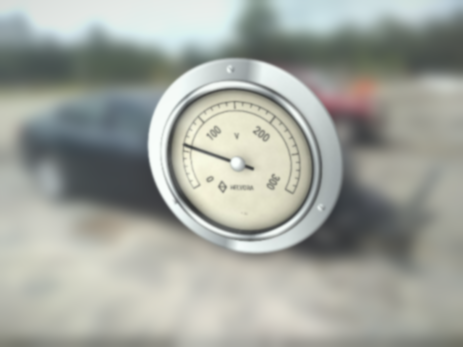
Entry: V 60
